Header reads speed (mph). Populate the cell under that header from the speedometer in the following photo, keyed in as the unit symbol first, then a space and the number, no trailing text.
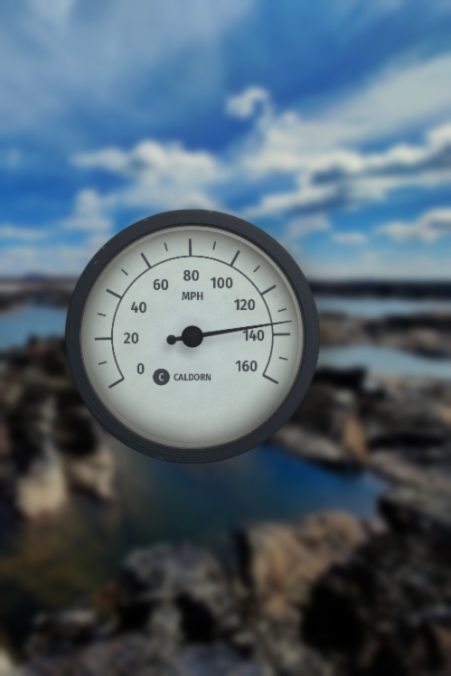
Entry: mph 135
